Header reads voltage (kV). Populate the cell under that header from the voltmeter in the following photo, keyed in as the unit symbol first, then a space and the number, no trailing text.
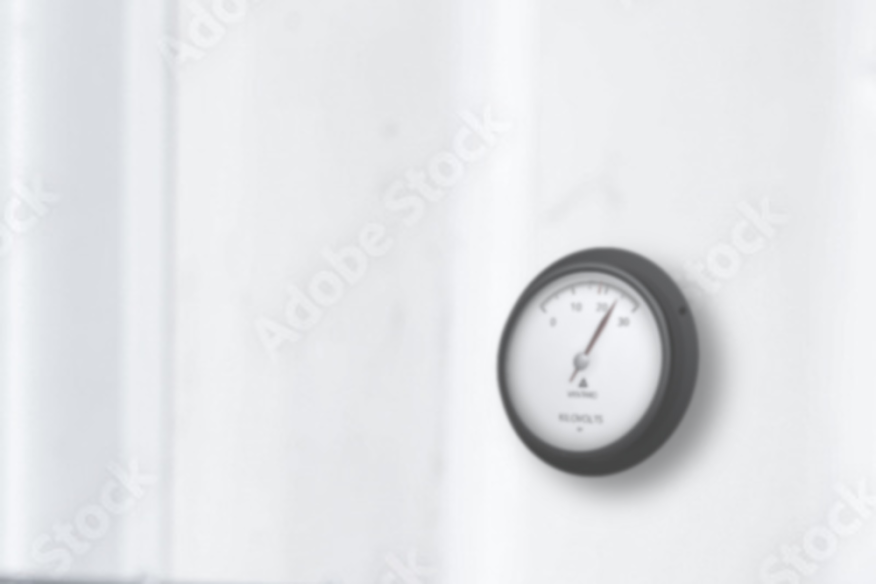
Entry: kV 25
